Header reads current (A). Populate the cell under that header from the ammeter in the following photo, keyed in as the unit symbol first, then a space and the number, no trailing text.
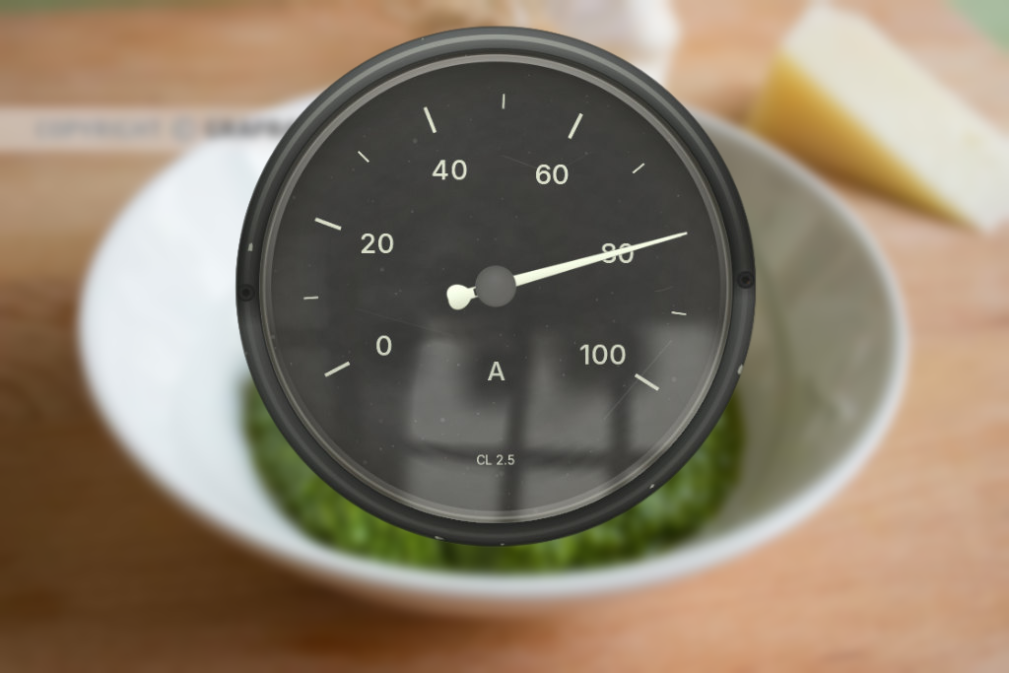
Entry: A 80
